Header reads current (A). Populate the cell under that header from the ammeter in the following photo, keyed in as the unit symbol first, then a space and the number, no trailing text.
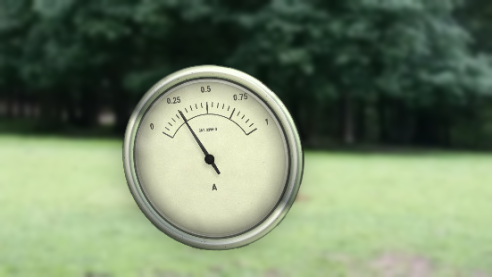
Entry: A 0.25
